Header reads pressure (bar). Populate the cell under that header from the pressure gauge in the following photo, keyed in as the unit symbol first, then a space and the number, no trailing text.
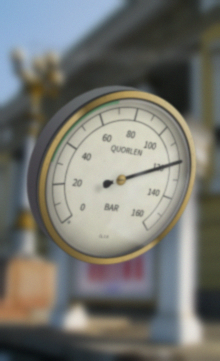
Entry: bar 120
